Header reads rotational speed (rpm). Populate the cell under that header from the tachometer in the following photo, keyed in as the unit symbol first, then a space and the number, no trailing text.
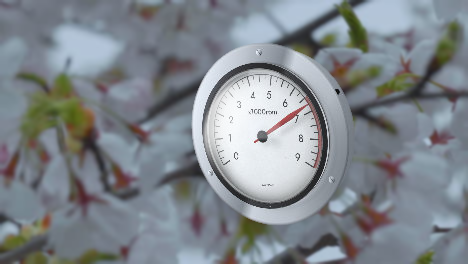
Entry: rpm 6750
